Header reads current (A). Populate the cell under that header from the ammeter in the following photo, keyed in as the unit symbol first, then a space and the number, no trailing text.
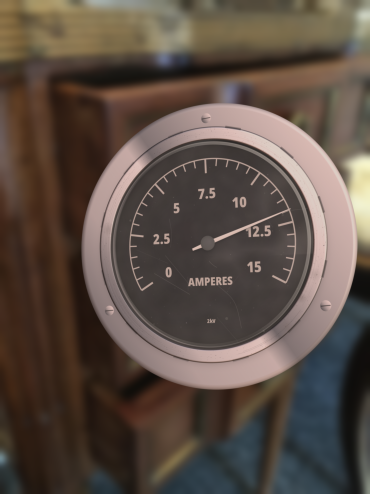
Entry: A 12
